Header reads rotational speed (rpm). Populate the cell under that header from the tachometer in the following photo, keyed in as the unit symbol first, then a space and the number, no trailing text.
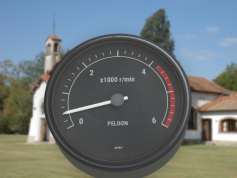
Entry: rpm 400
